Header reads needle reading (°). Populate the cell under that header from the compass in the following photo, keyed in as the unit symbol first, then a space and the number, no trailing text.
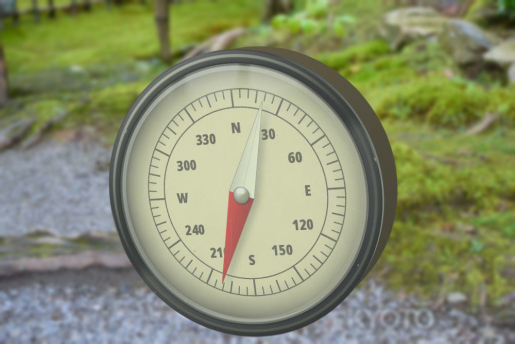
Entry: ° 200
